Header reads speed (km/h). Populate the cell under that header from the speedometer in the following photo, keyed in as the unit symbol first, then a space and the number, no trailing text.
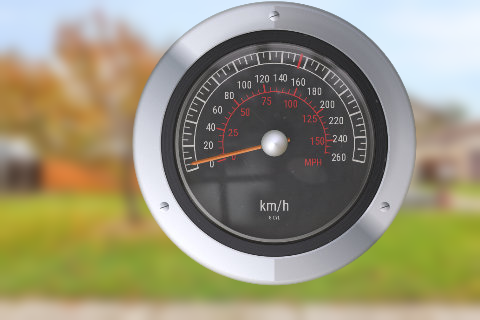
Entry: km/h 5
